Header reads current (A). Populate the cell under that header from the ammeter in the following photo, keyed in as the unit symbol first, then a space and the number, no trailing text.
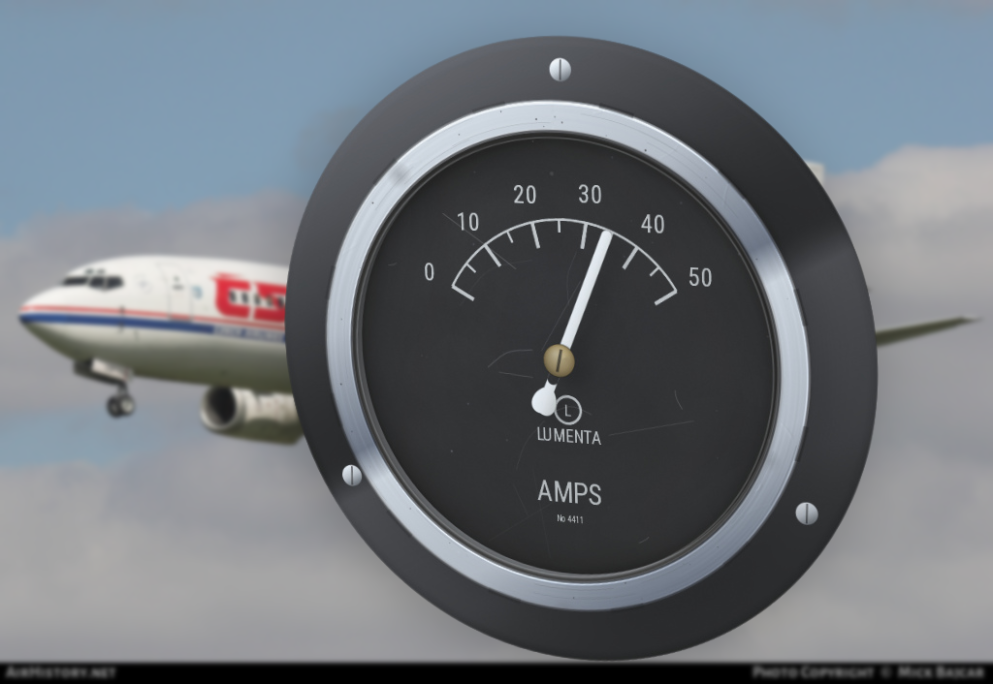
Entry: A 35
